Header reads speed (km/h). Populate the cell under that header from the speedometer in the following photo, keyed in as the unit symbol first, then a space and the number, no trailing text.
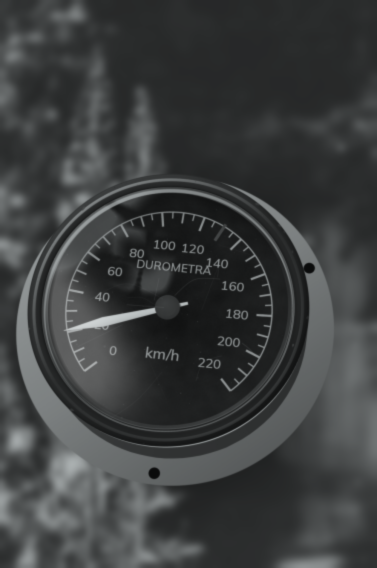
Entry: km/h 20
